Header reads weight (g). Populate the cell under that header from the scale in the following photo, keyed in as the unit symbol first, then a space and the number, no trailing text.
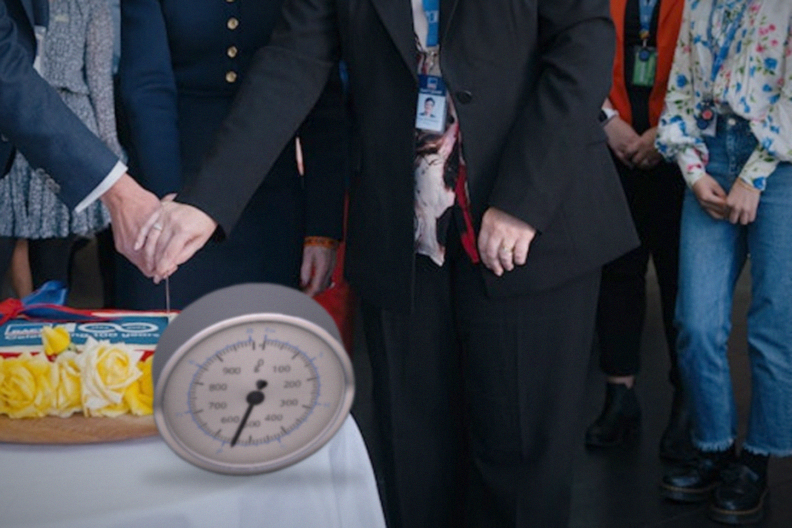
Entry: g 550
